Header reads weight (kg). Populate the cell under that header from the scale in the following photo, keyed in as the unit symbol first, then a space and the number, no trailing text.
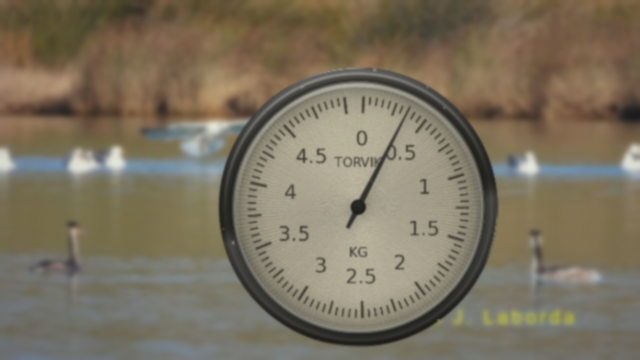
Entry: kg 0.35
